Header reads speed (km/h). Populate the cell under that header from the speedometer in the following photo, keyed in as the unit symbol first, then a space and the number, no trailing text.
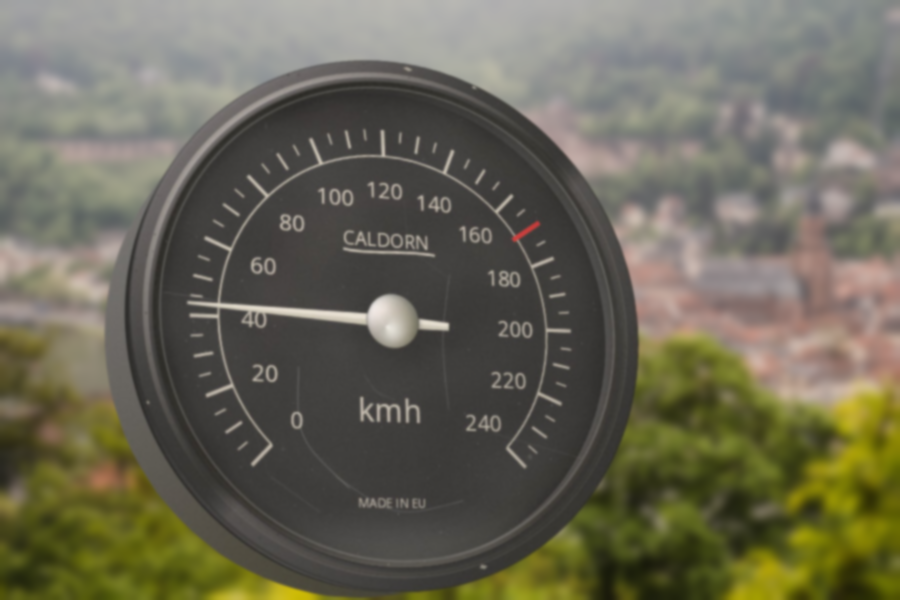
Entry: km/h 42.5
